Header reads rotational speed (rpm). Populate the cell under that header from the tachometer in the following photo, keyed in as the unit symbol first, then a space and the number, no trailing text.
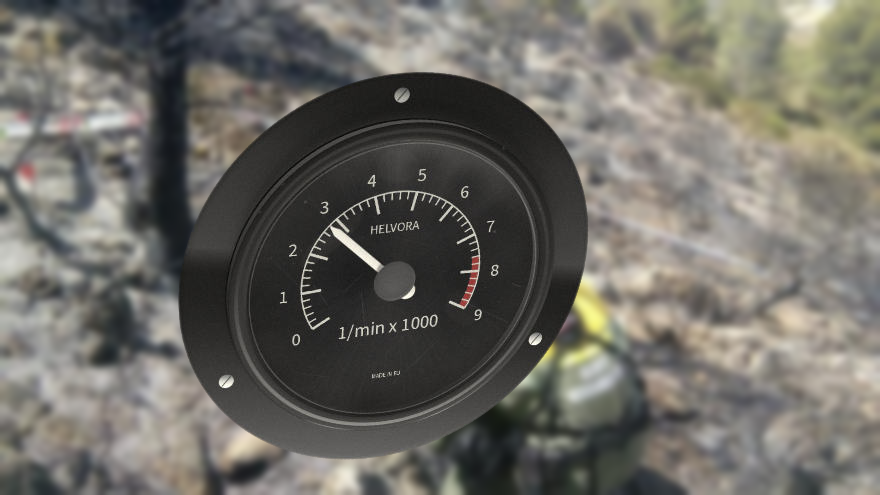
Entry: rpm 2800
